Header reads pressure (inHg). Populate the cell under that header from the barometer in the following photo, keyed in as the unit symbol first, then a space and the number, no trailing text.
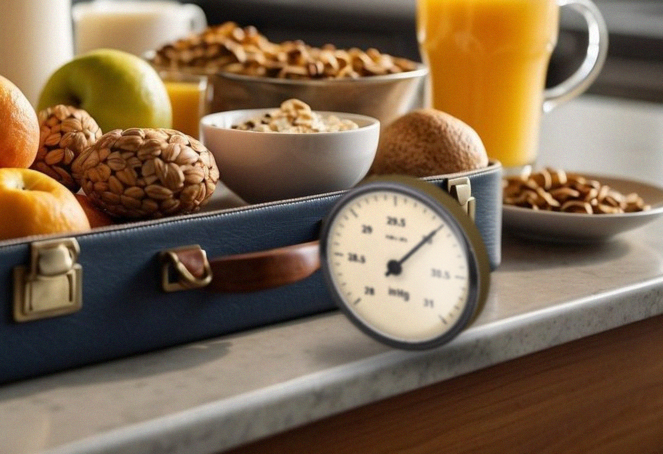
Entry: inHg 30
